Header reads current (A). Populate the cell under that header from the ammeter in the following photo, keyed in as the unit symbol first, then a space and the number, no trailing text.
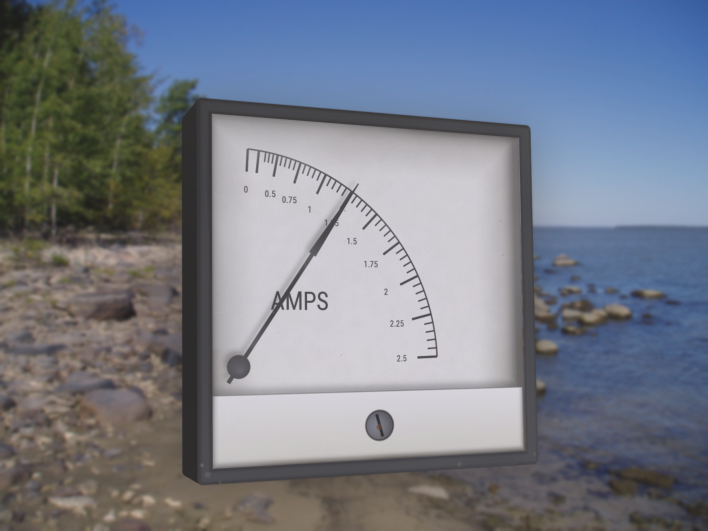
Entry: A 1.25
